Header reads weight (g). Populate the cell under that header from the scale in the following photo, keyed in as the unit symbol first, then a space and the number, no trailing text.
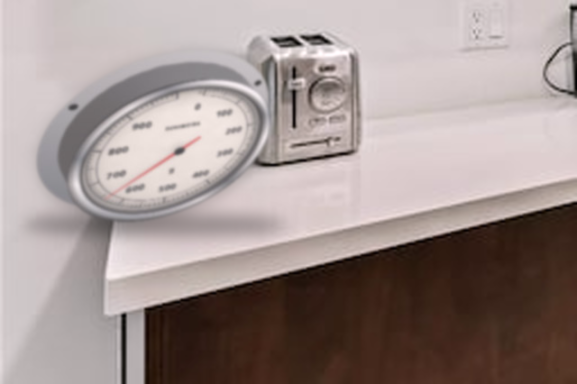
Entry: g 650
